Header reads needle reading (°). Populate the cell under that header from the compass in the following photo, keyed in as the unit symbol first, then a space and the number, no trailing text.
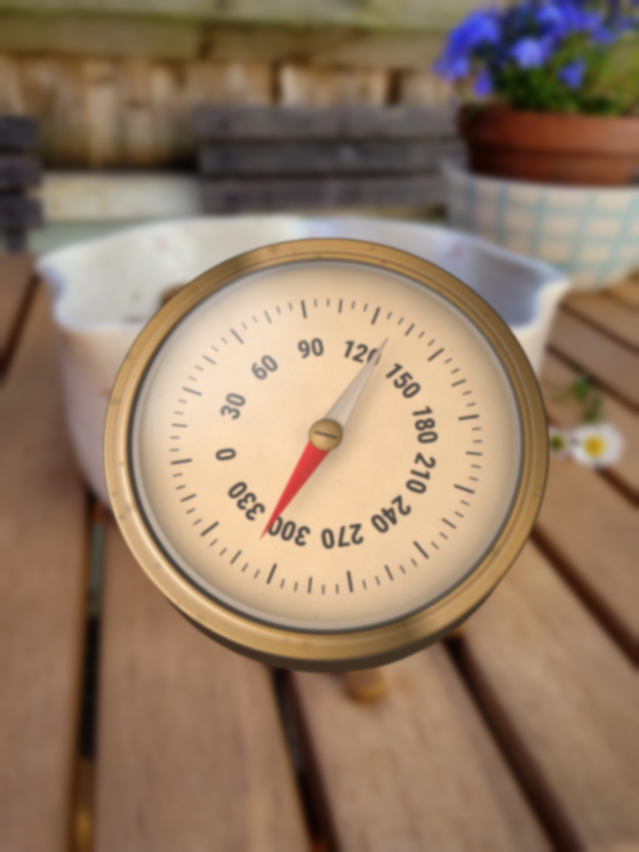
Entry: ° 310
